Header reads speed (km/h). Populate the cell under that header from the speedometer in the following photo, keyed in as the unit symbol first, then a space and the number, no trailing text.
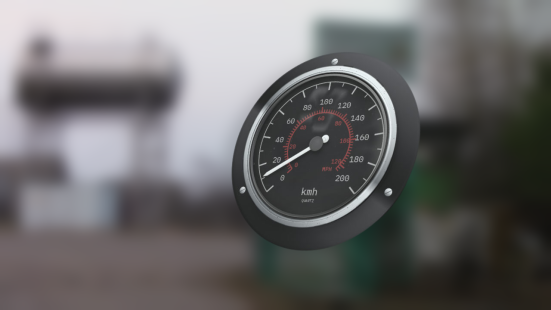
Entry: km/h 10
